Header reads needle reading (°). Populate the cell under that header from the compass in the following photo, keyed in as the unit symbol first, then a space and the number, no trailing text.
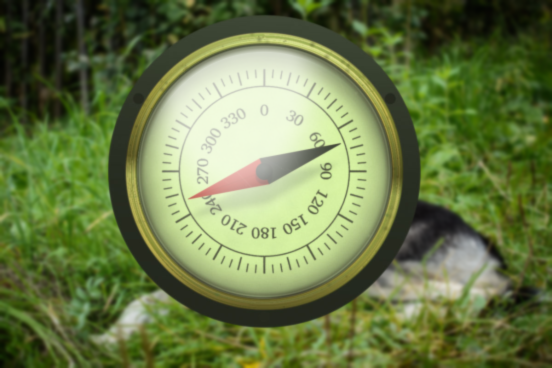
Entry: ° 250
